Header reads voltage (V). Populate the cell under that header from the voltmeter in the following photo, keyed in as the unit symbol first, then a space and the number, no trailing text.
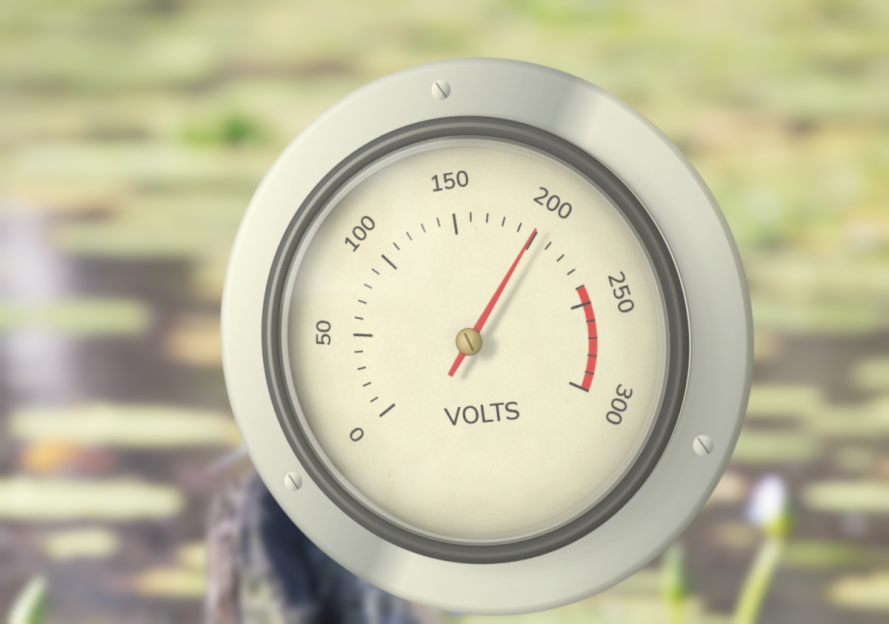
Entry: V 200
